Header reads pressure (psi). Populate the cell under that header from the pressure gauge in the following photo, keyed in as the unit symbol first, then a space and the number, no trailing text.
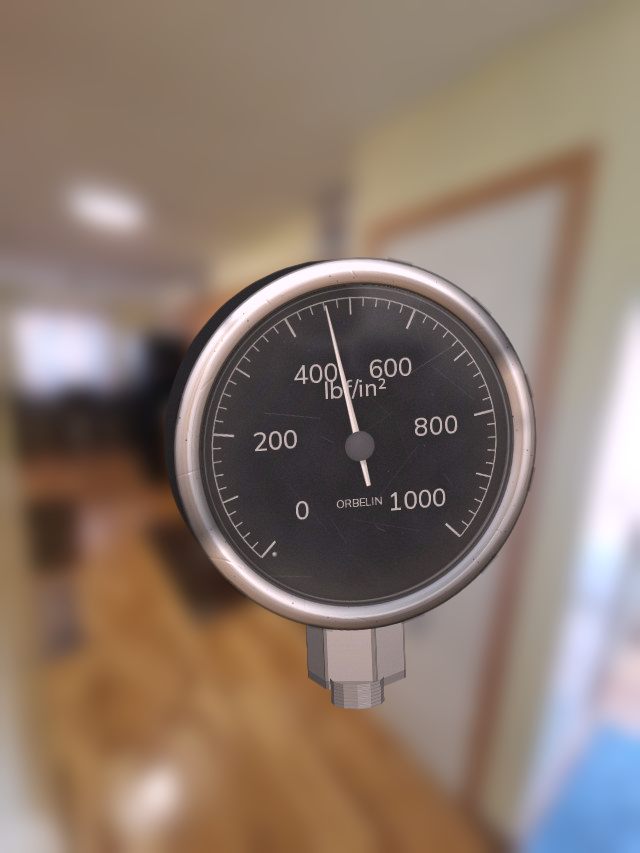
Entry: psi 460
